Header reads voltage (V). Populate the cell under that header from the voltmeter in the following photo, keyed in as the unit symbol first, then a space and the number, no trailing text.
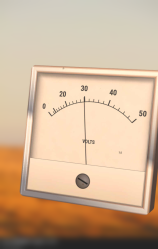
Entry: V 30
